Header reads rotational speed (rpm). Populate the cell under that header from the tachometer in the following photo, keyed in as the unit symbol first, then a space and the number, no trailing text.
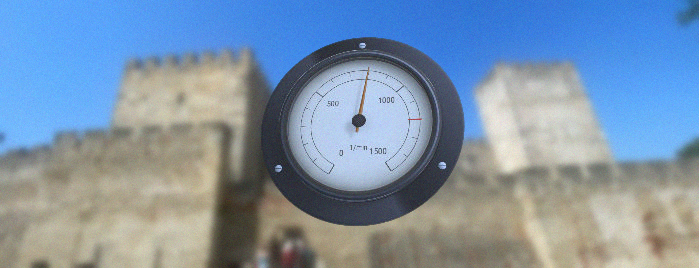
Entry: rpm 800
